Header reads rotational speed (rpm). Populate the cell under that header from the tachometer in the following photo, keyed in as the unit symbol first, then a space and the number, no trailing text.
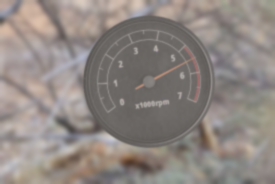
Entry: rpm 5500
